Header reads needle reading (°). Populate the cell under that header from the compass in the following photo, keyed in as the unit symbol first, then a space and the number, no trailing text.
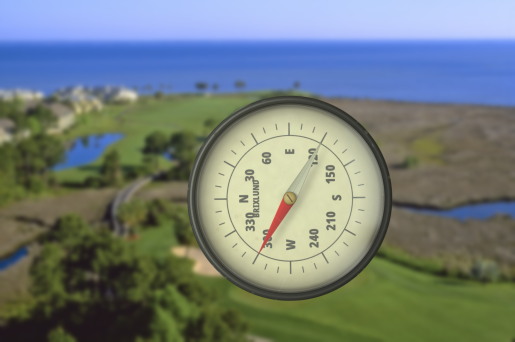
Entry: ° 300
